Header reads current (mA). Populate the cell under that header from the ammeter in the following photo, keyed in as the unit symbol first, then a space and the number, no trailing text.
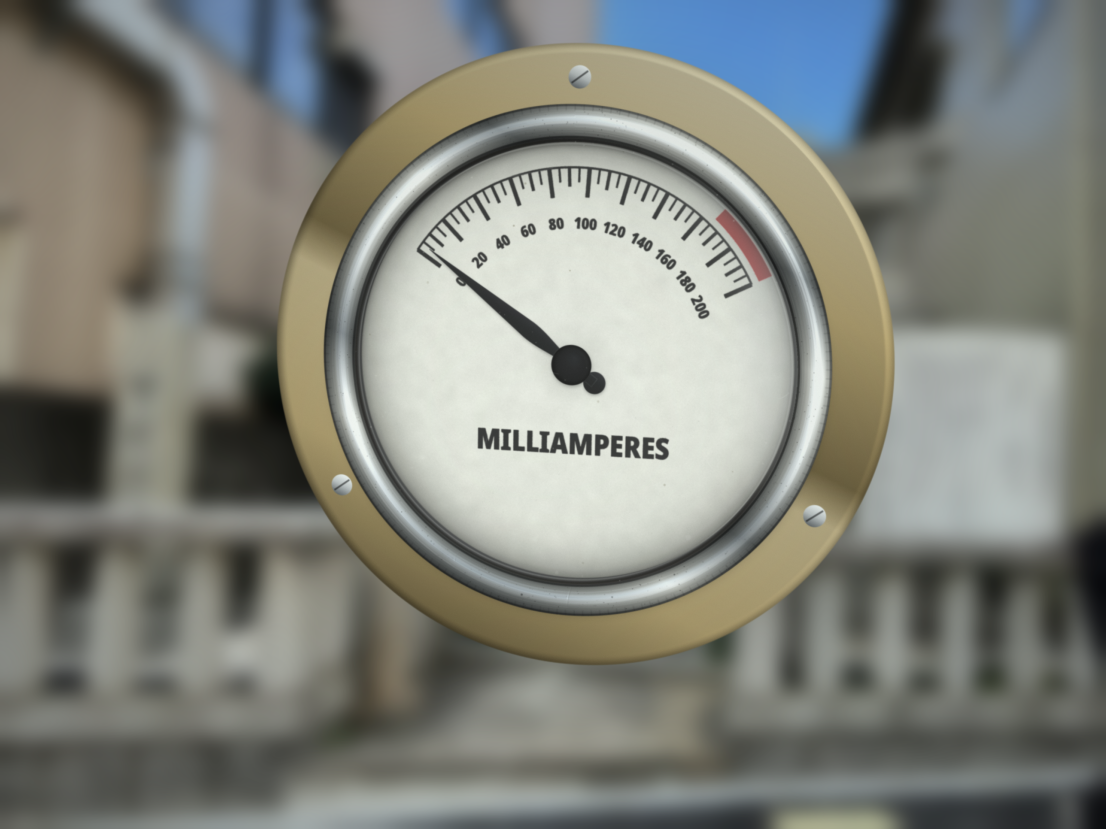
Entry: mA 5
